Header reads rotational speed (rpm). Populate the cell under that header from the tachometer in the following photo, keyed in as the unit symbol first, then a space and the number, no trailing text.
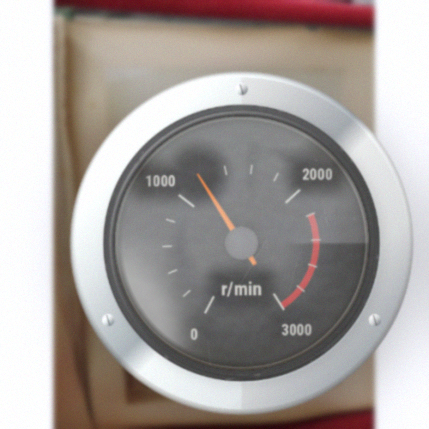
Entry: rpm 1200
